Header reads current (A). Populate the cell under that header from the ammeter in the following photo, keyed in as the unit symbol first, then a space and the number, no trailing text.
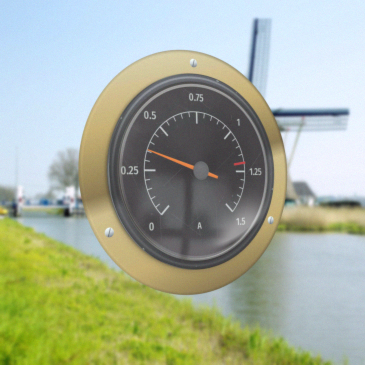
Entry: A 0.35
